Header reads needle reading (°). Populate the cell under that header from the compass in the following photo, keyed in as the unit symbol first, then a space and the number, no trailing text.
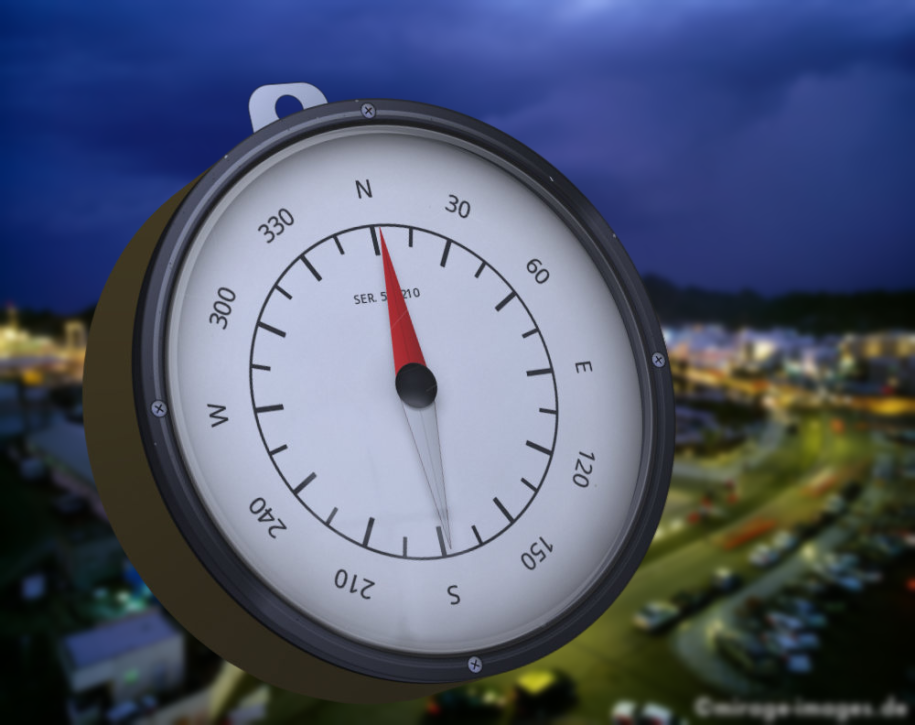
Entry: ° 0
